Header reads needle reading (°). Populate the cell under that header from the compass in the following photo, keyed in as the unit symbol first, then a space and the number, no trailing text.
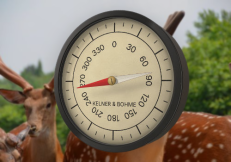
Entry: ° 260
